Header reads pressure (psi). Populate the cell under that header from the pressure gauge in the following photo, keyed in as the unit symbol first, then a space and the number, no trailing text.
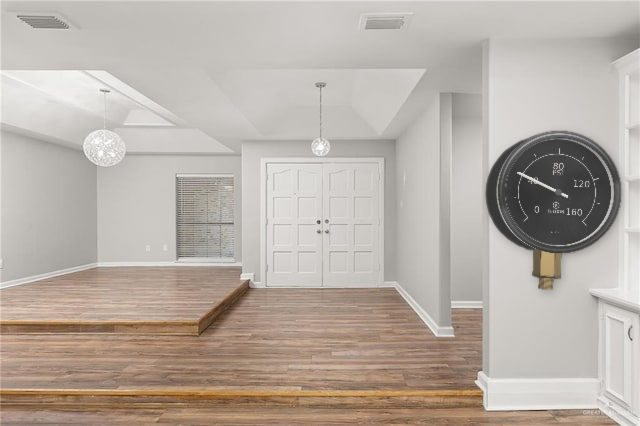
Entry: psi 40
